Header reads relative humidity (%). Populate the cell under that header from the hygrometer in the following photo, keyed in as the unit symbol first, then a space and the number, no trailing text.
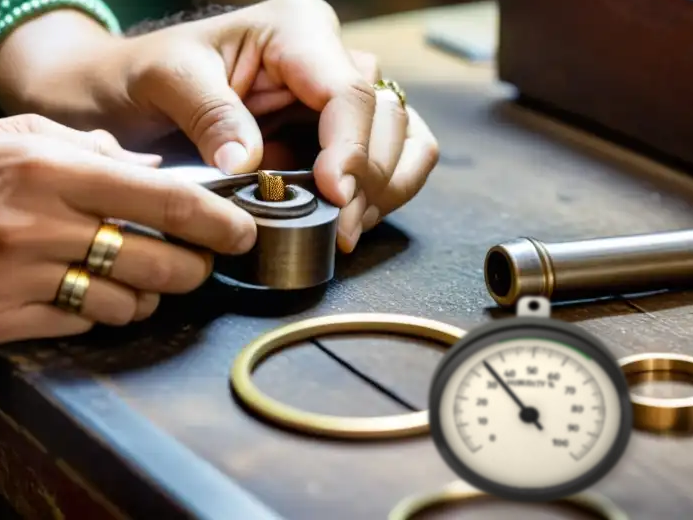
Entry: % 35
